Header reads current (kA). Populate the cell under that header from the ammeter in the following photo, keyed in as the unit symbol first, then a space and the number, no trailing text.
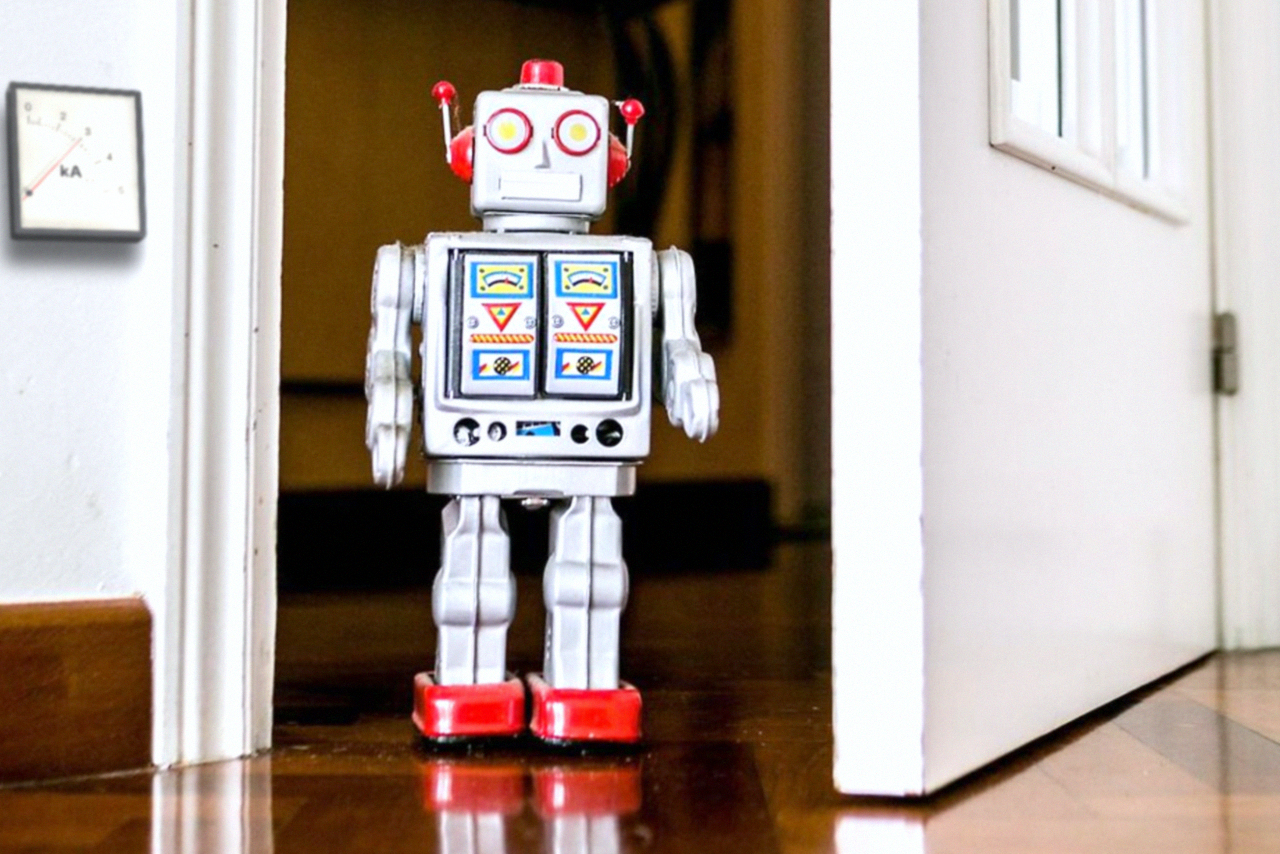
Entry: kA 3
